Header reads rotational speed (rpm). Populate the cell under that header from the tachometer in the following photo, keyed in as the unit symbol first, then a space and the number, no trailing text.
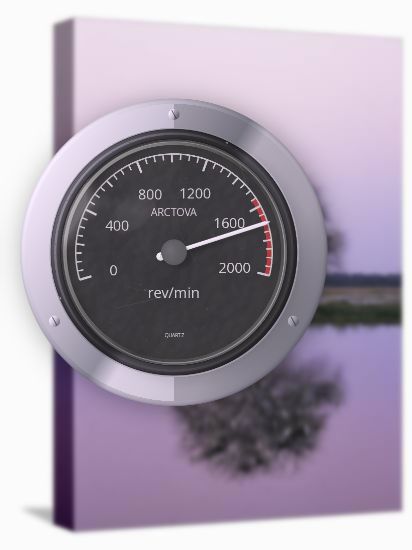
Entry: rpm 1700
